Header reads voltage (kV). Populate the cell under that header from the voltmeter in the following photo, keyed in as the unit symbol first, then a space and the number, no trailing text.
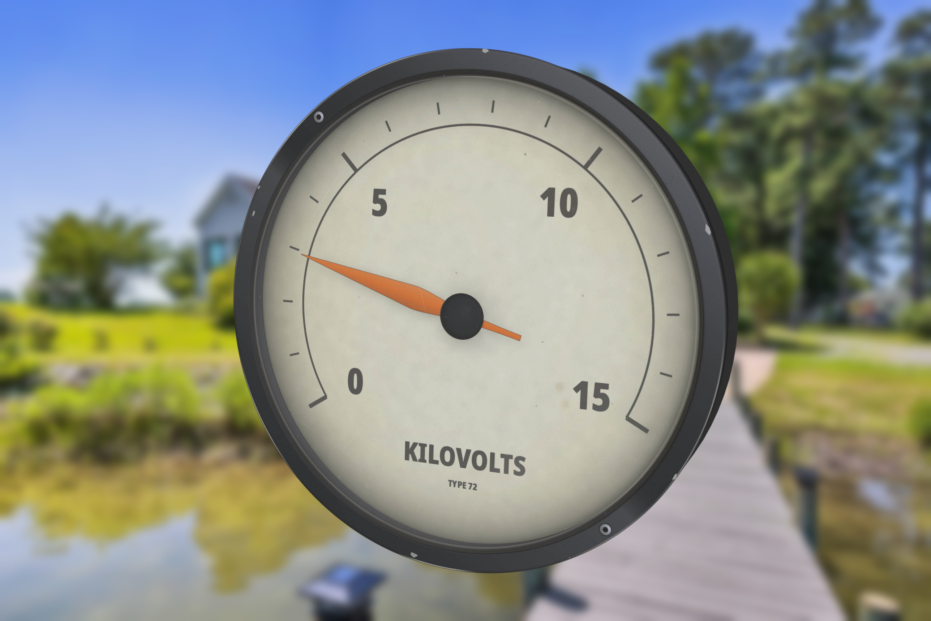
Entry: kV 3
